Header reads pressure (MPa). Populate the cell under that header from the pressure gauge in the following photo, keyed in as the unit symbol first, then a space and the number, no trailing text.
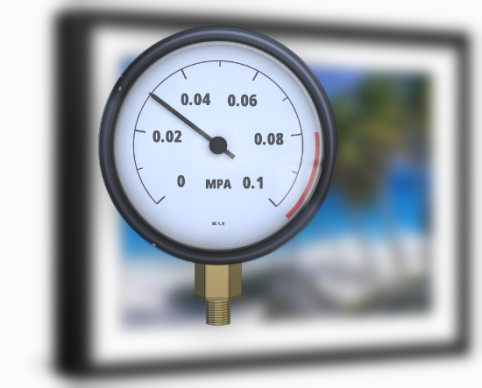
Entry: MPa 0.03
